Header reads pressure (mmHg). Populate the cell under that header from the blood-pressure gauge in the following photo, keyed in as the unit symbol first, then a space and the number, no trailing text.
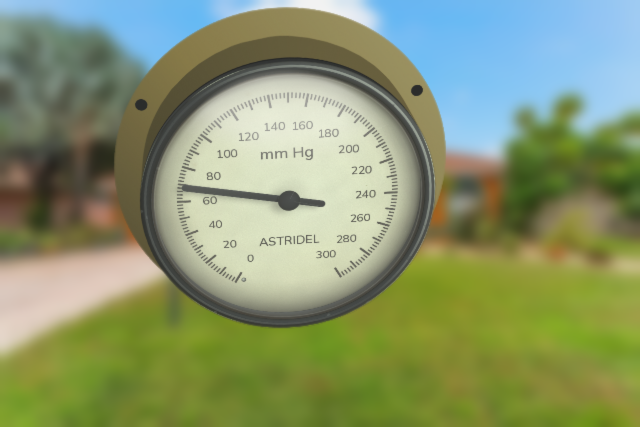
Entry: mmHg 70
